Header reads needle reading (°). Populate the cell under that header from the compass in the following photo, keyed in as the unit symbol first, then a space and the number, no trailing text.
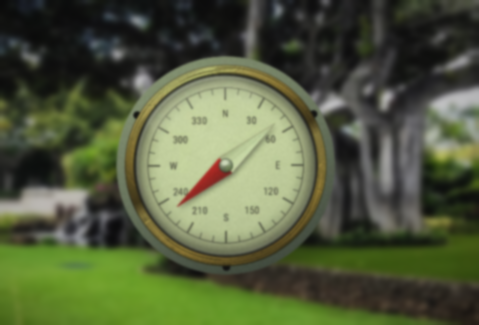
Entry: ° 230
